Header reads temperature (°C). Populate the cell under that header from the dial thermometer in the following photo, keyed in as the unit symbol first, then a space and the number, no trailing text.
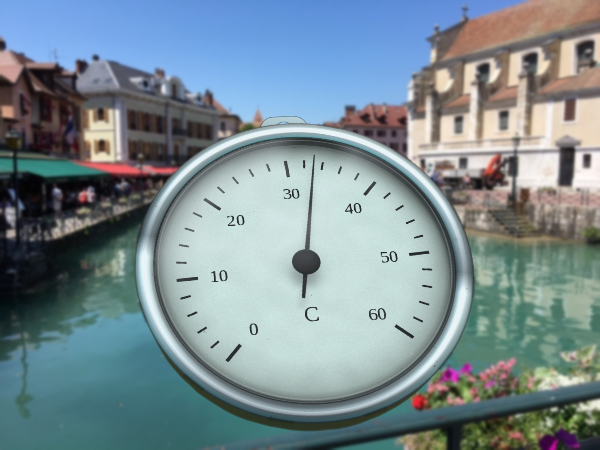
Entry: °C 33
